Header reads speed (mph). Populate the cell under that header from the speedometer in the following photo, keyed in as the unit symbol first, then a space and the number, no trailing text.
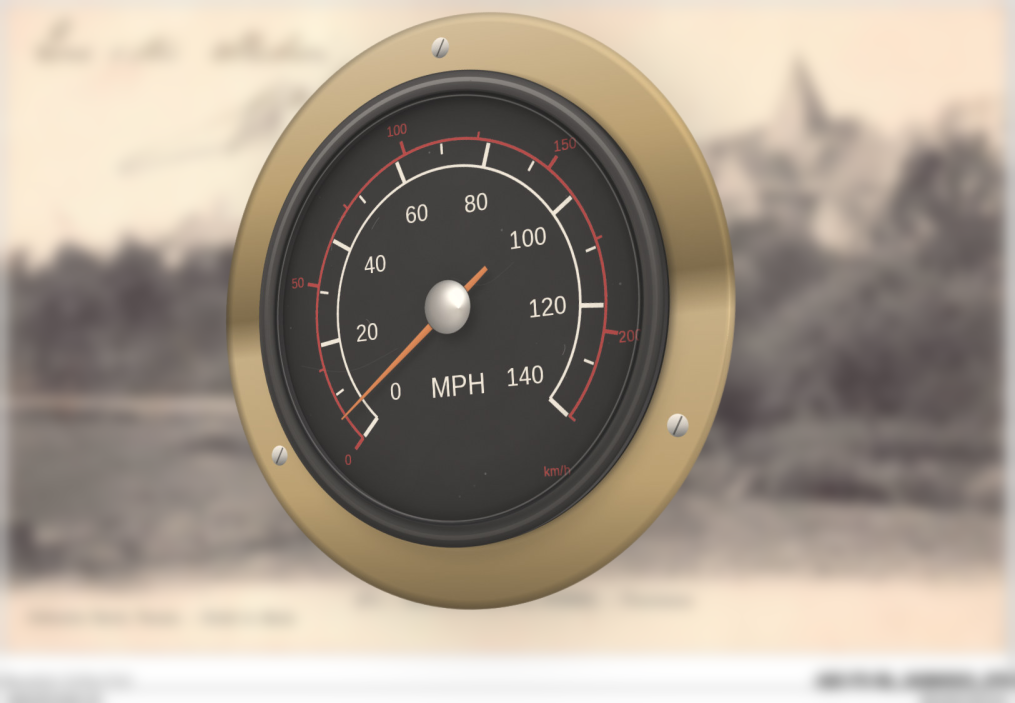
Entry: mph 5
